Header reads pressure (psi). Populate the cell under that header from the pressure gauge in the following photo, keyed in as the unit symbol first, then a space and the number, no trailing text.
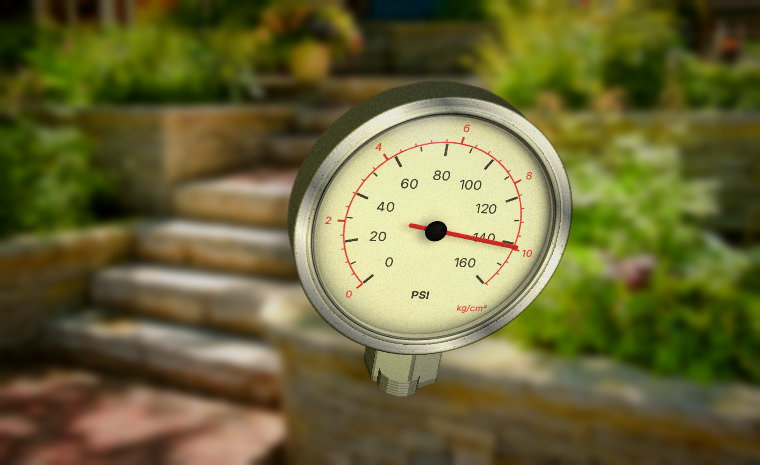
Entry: psi 140
